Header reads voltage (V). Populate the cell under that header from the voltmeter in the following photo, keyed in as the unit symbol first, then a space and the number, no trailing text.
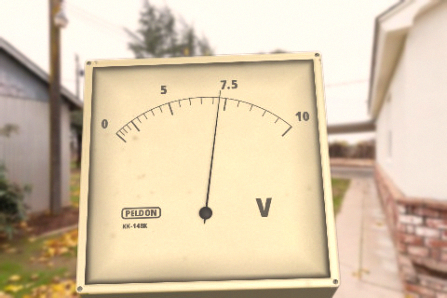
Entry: V 7.25
